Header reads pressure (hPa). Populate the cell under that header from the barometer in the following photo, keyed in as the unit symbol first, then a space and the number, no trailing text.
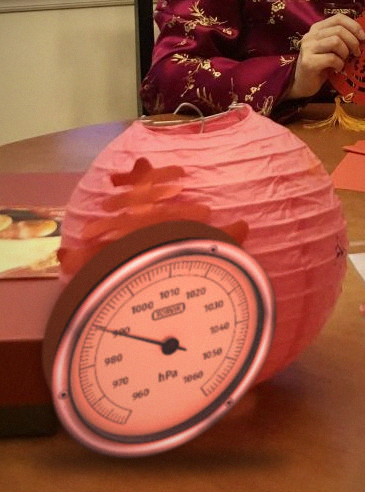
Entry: hPa 990
